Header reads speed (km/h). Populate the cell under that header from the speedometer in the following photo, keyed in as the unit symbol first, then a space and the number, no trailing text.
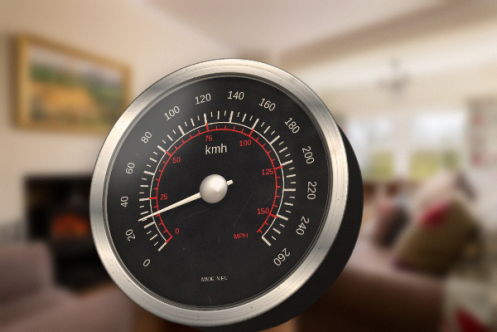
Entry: km/h 25
